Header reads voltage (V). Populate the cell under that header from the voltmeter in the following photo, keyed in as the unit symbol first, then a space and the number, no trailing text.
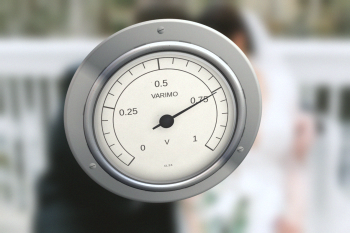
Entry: V 0.75
